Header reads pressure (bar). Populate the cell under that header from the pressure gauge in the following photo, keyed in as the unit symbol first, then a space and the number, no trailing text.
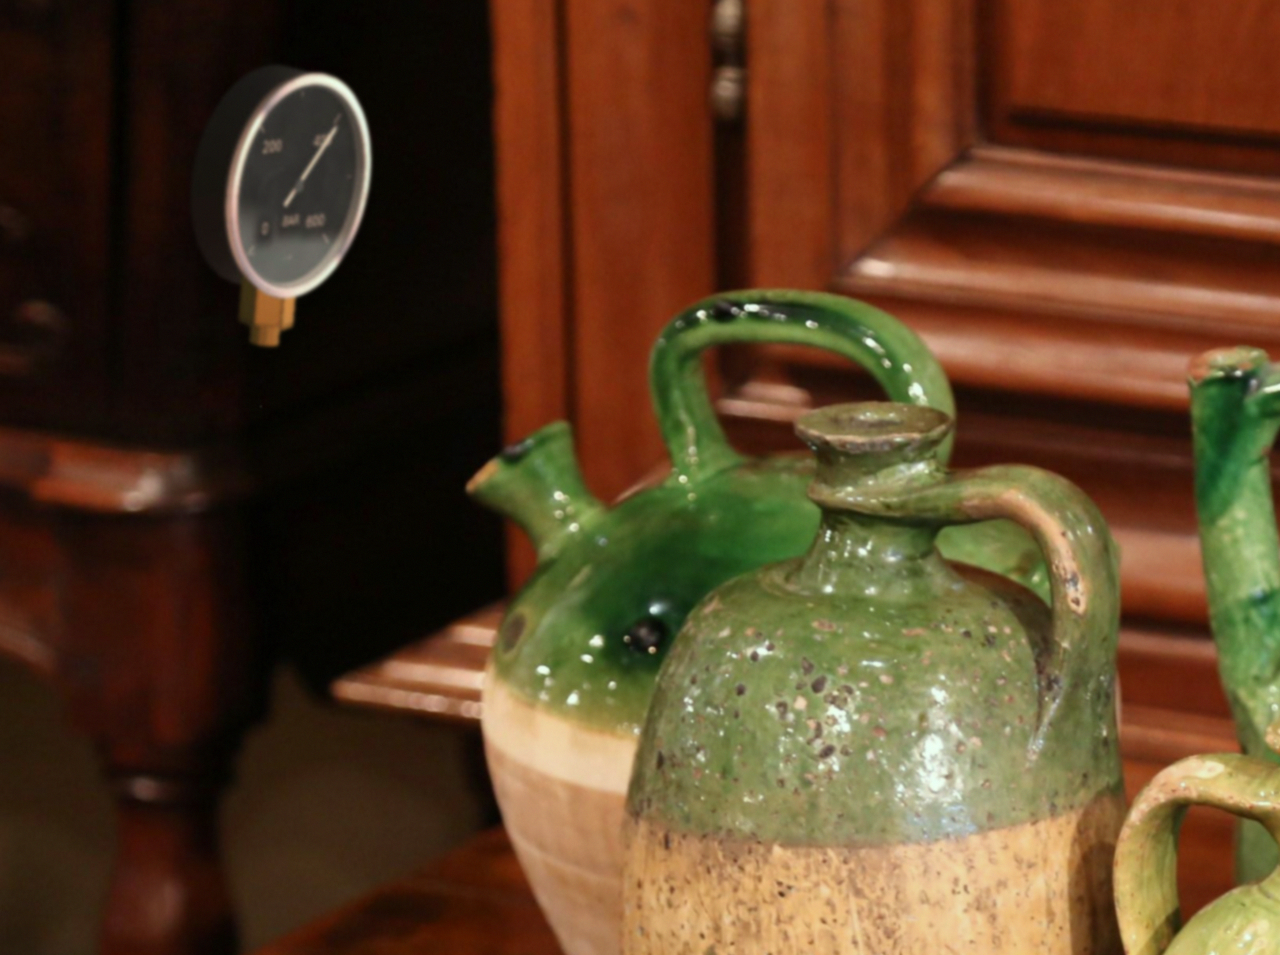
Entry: bar 400
